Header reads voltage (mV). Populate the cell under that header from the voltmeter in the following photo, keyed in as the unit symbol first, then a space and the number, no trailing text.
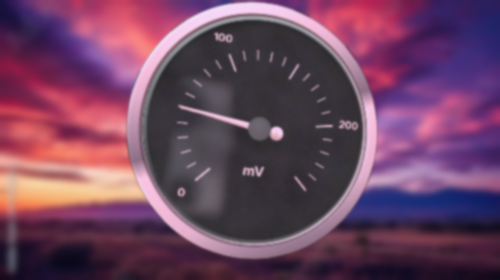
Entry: mV 50
